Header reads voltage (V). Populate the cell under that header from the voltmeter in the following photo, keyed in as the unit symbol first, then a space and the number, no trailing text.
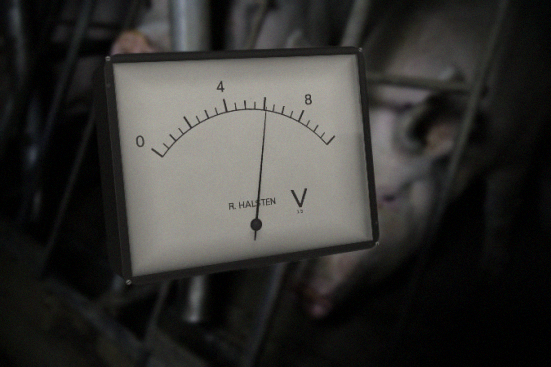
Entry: V 6
